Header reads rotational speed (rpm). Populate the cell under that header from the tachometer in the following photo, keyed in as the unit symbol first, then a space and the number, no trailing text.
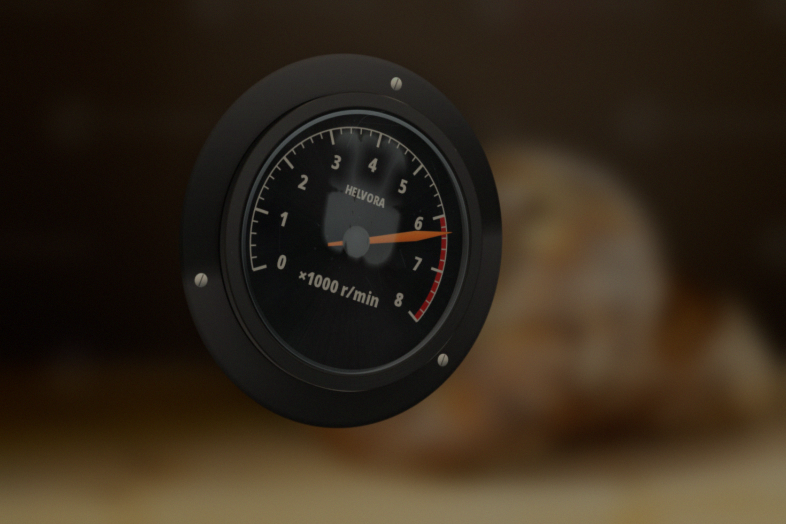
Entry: rpm 6300
